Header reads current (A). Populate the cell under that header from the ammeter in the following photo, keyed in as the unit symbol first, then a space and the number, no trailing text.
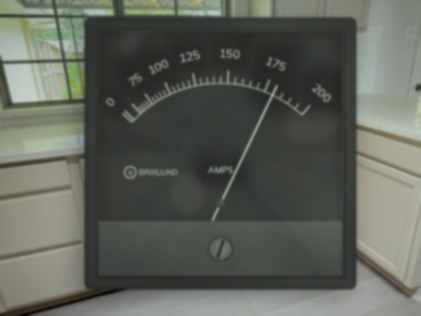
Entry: A 180
